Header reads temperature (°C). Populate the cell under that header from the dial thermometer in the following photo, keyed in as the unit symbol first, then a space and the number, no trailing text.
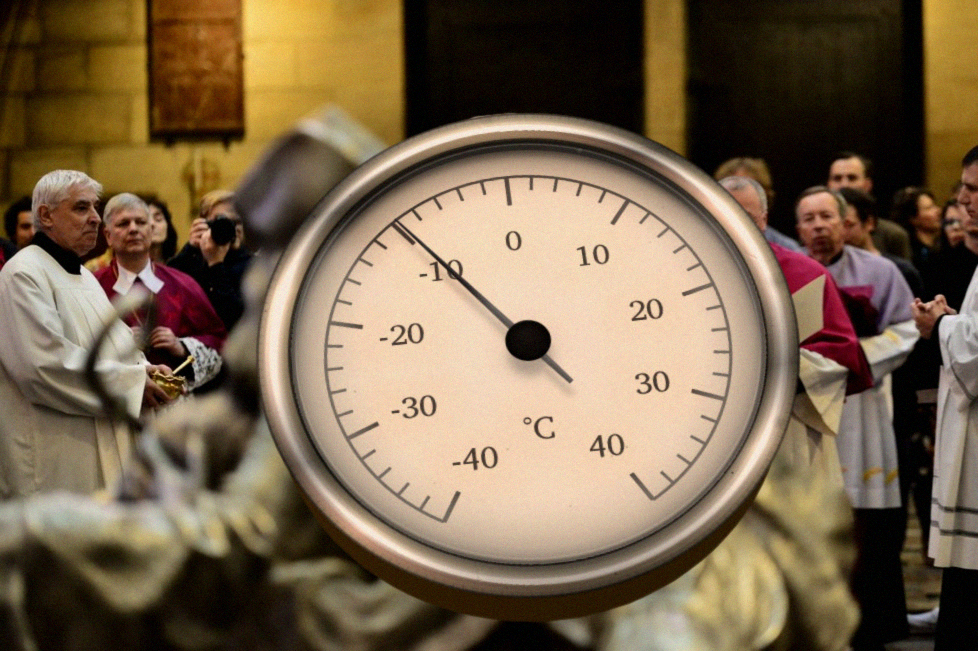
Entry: °C -10
